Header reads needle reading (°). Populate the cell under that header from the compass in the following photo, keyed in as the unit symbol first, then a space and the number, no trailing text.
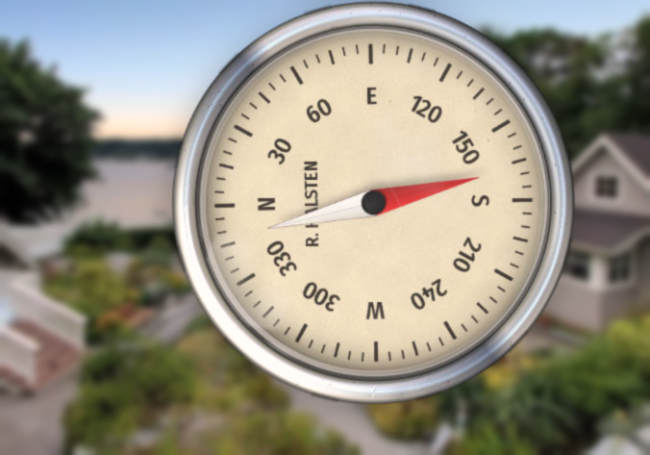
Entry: ° 167.5
